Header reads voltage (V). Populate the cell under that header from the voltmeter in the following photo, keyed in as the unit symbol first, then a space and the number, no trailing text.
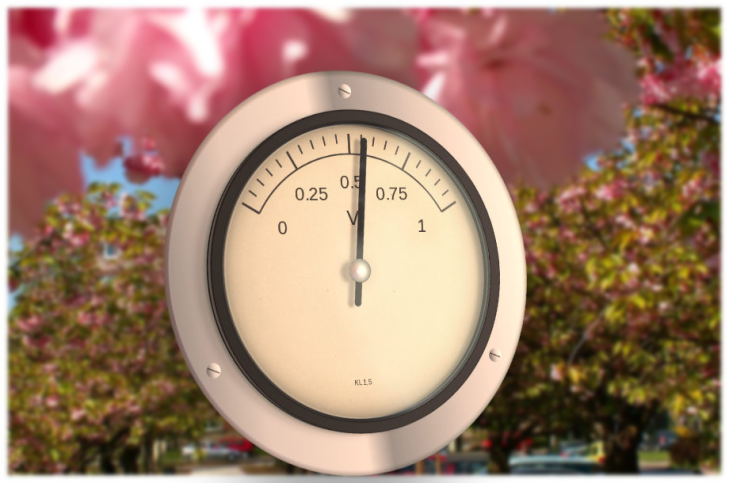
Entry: V 0.55
